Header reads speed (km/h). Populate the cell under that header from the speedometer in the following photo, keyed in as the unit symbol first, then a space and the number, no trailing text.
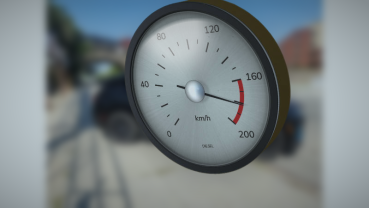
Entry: km/h 180
